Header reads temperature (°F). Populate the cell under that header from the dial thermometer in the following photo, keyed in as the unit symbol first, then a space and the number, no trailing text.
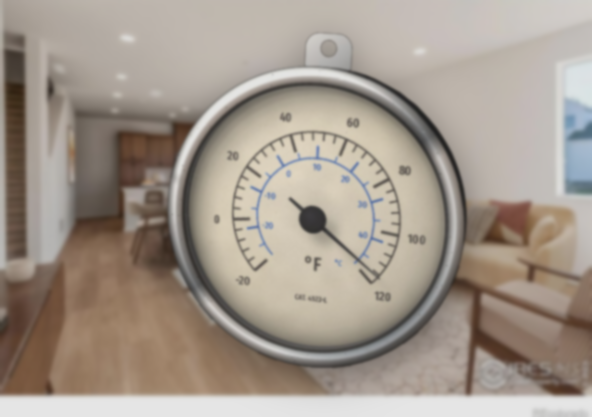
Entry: °F 116
